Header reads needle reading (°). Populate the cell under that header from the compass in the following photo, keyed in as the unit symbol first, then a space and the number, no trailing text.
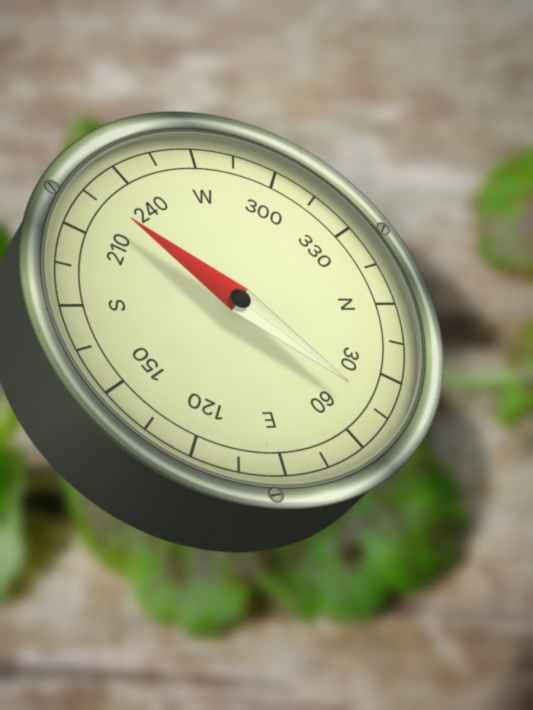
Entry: ° 225
